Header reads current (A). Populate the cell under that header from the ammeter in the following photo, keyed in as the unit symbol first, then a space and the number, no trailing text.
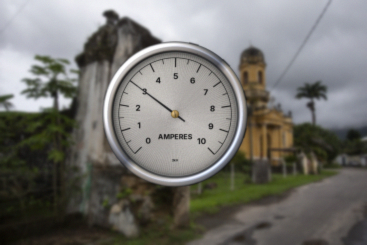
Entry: A 3
